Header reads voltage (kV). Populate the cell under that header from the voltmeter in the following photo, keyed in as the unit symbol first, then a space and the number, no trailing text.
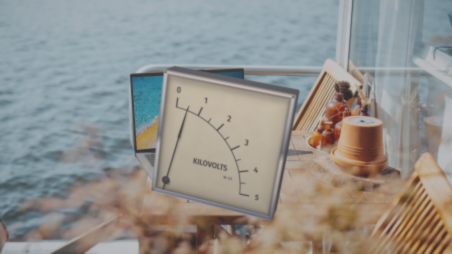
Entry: kV 0.5
